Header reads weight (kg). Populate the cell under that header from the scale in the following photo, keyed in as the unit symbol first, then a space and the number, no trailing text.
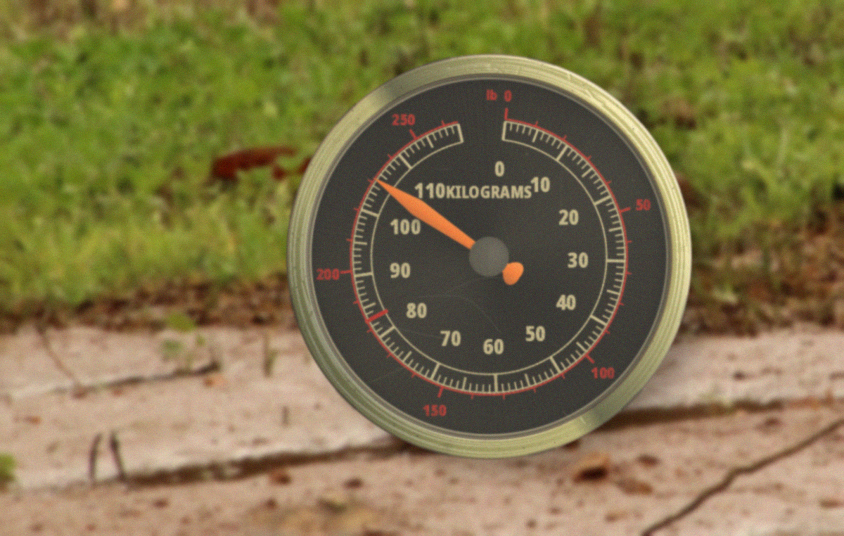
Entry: kg 105
